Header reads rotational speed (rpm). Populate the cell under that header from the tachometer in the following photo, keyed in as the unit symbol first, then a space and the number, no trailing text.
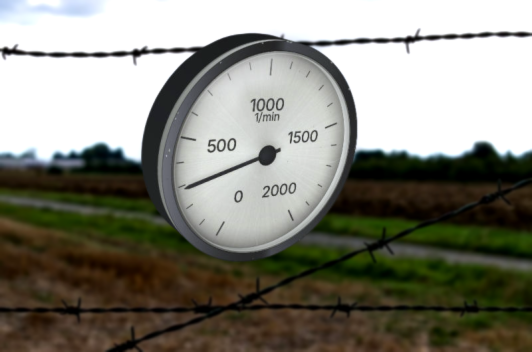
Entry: rpm 300
